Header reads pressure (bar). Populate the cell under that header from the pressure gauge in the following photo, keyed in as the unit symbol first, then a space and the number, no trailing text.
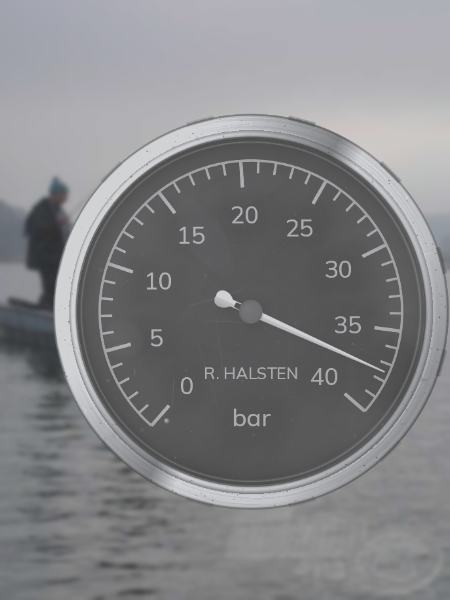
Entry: bar 37.5
